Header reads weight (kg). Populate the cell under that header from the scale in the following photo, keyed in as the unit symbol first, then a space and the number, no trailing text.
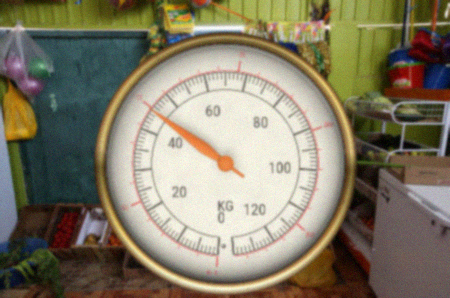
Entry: kg 45
